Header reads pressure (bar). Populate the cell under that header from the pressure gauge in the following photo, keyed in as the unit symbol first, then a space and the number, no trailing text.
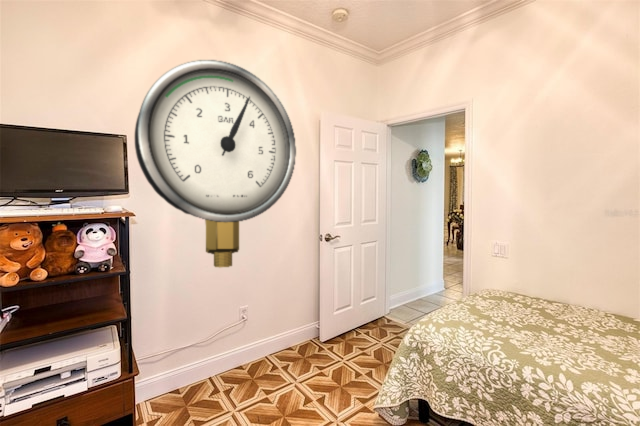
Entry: bar 3.5
